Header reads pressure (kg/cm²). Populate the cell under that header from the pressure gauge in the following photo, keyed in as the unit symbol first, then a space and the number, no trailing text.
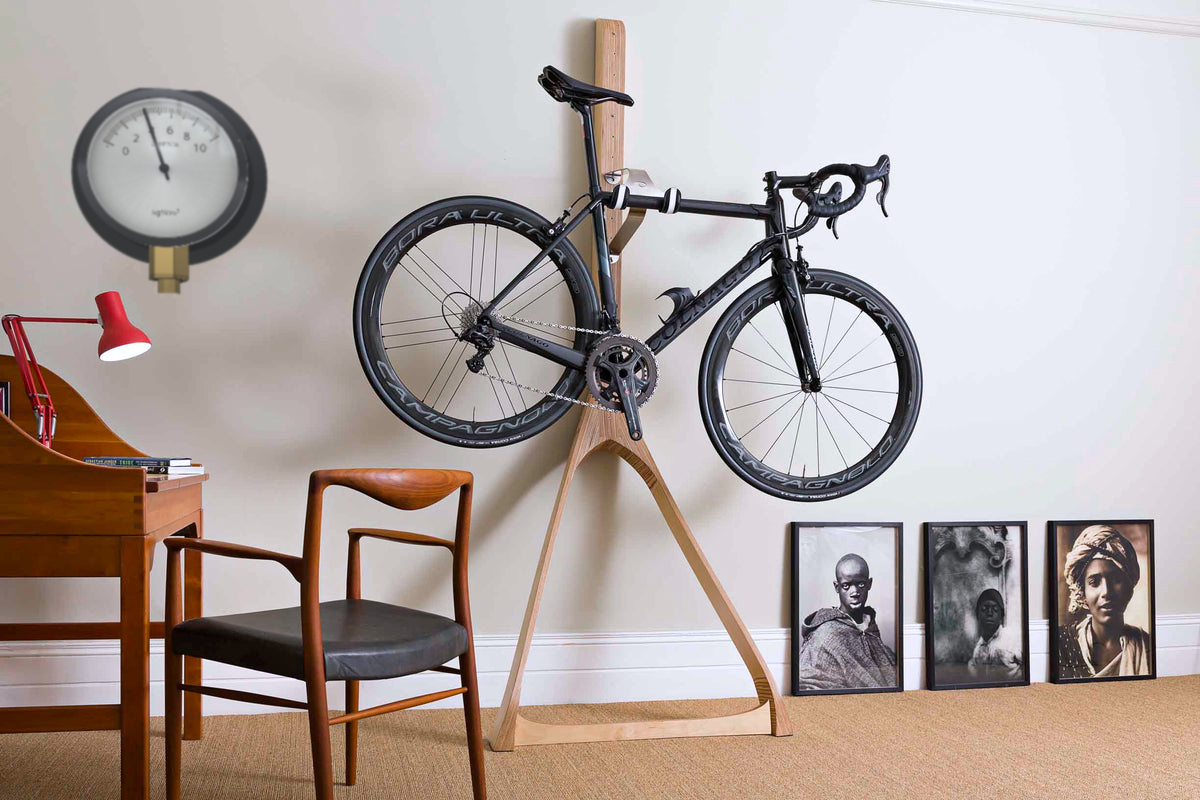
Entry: kg/cm² 4
